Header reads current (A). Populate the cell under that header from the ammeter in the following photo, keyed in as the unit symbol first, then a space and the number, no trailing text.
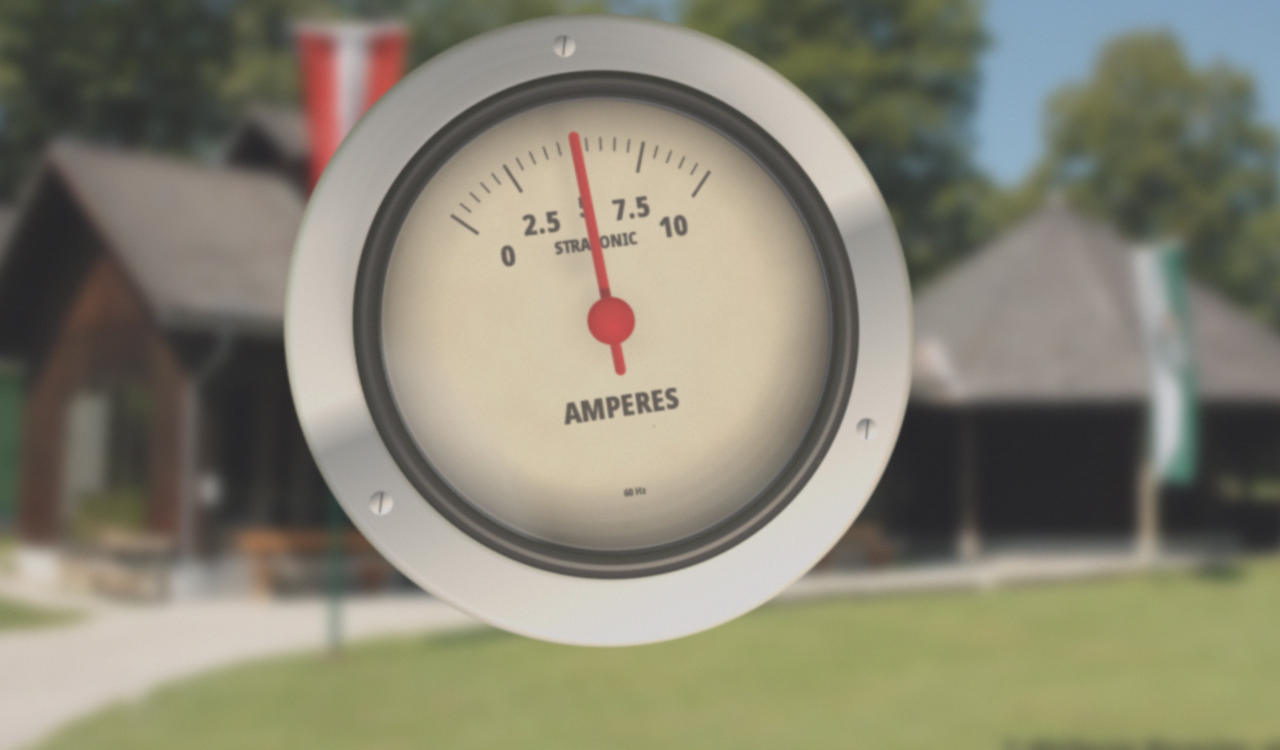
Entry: A 5
